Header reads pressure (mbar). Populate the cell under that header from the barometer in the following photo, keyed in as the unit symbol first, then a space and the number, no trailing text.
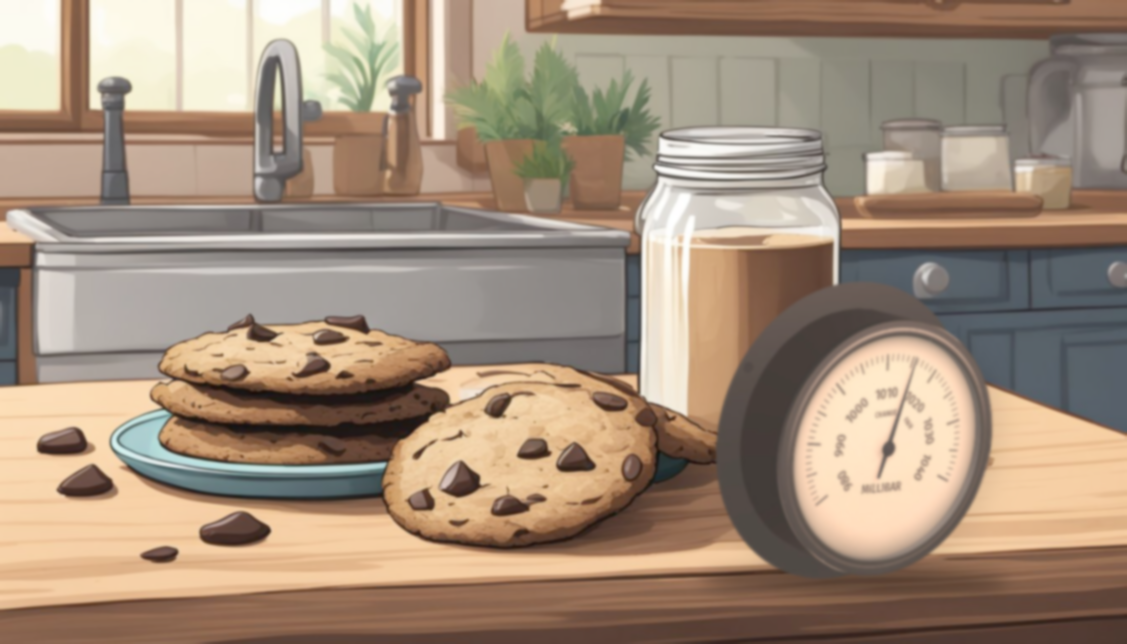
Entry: mbar 1015
